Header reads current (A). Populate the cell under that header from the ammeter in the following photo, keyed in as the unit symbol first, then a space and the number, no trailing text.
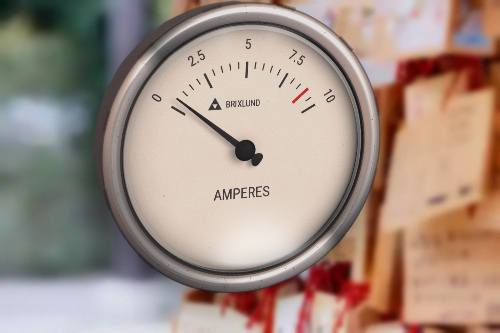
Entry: A 0.5
